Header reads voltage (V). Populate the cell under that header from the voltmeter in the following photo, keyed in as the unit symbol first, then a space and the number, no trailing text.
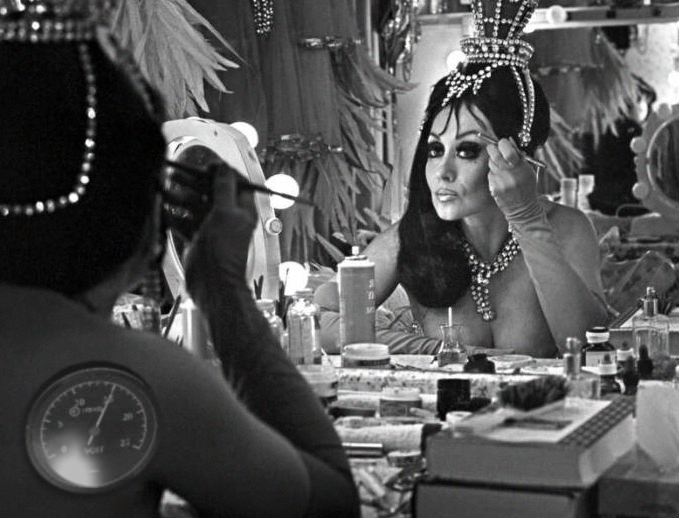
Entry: V 15
